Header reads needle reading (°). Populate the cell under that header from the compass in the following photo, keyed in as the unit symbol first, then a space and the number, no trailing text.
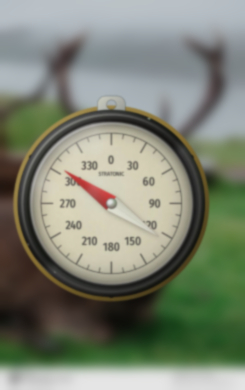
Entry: ° 305
